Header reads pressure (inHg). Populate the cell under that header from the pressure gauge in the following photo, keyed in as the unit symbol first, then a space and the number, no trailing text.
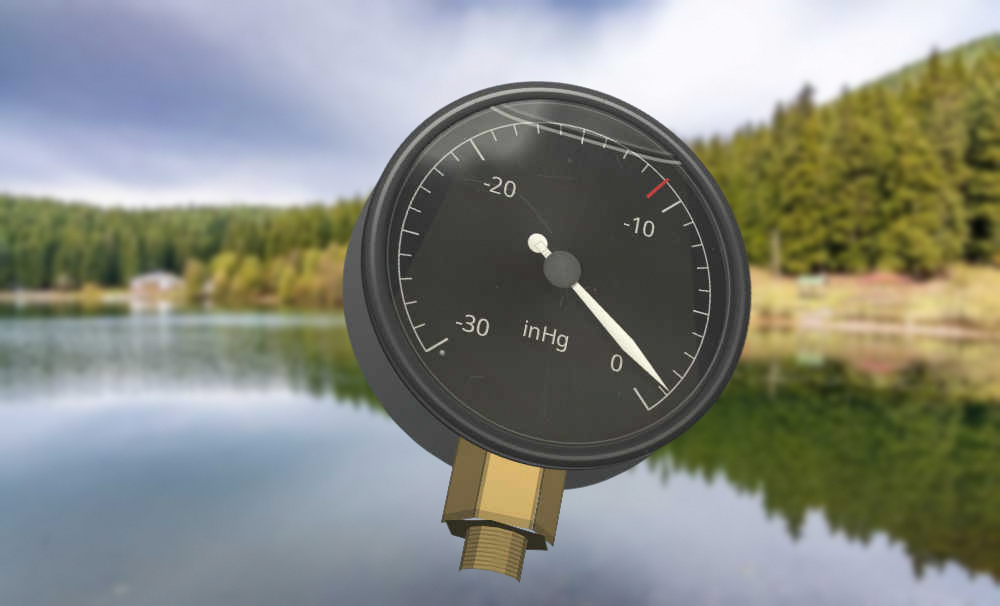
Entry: inHg -1
